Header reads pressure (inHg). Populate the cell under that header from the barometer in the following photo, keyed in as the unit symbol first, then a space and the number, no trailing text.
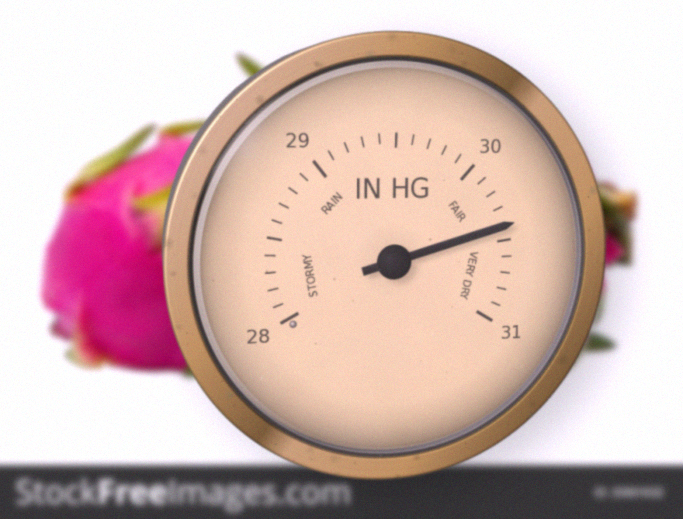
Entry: inHg 30.4
